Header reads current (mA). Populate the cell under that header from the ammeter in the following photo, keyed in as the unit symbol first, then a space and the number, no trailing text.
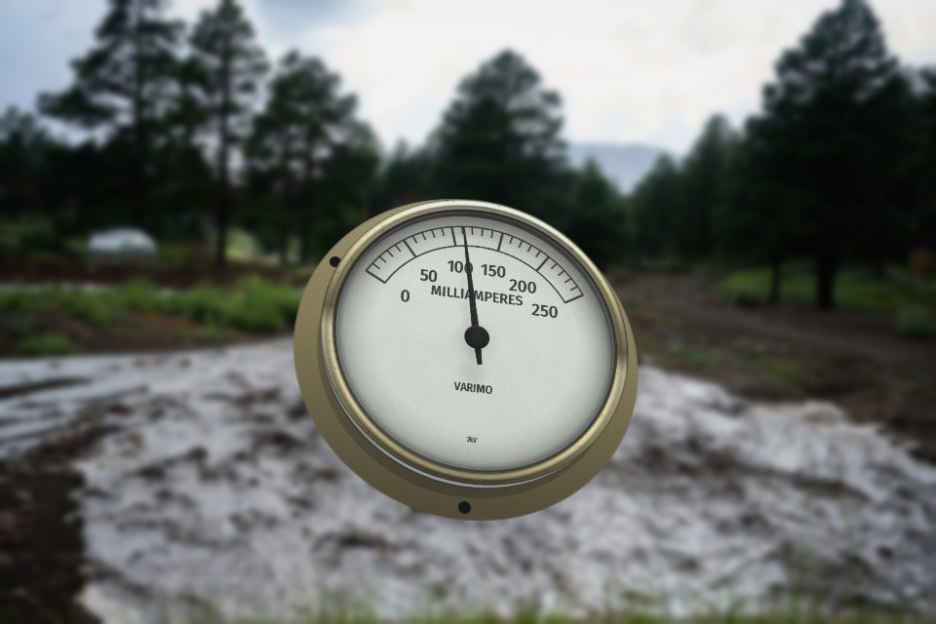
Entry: mA 110
